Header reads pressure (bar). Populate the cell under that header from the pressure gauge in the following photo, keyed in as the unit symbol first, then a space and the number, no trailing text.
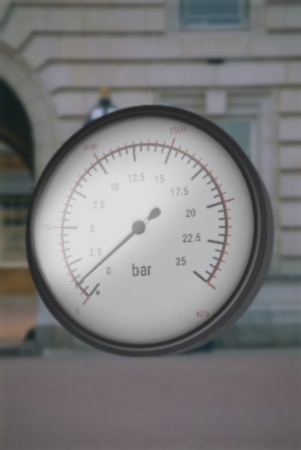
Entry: bar 1
